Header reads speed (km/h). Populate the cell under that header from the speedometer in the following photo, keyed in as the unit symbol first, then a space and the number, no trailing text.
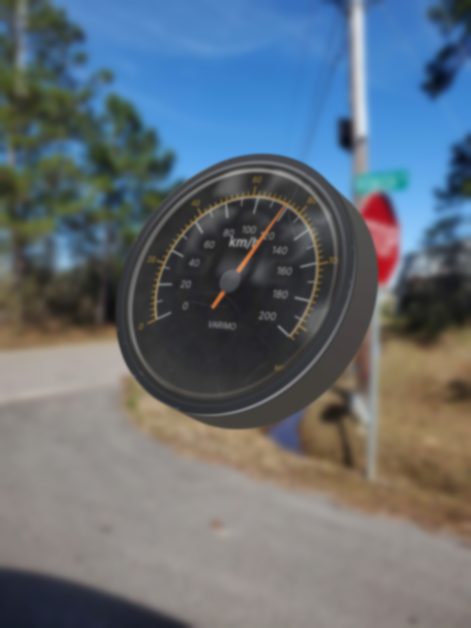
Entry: km/h 120
